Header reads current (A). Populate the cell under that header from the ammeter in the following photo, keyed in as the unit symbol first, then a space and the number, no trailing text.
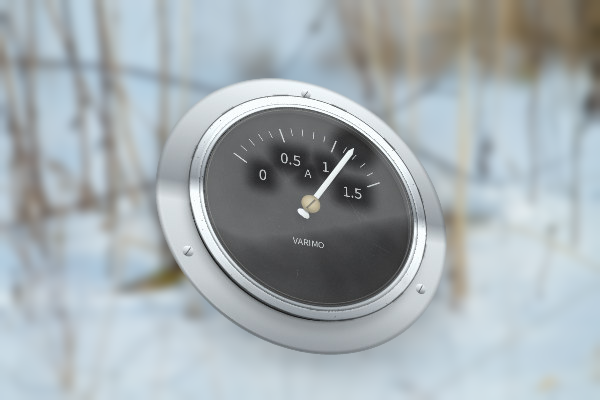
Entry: A 1.15
